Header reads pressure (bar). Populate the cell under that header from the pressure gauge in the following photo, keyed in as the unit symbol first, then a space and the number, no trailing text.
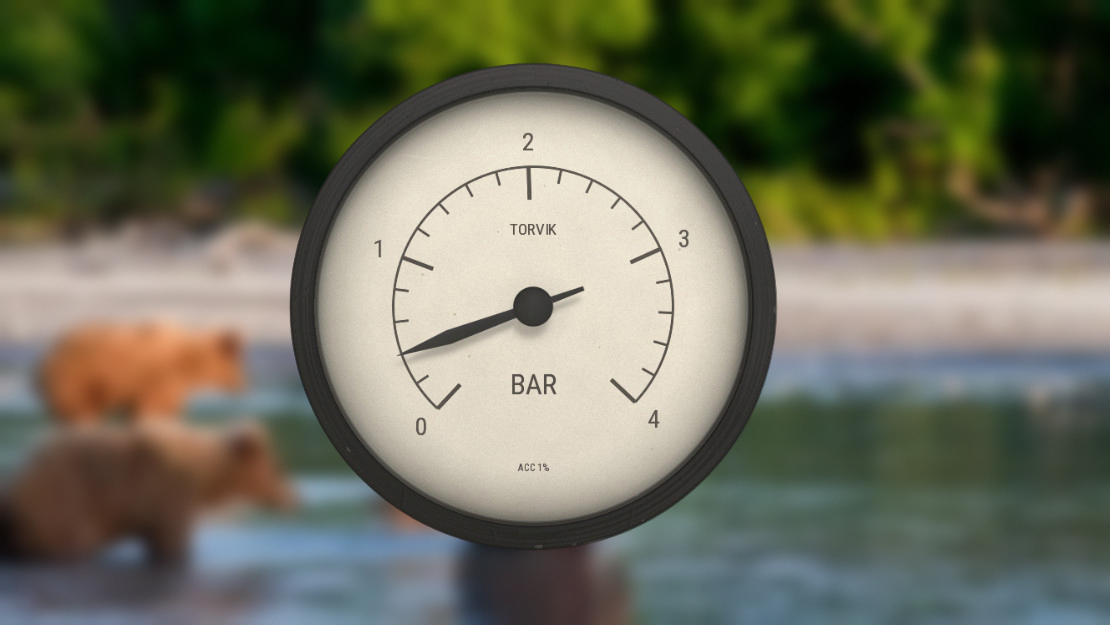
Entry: bar 0.4
